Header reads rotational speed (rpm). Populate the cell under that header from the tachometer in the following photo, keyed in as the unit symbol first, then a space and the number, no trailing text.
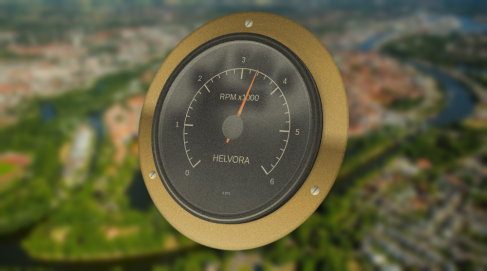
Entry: rpm 3400
